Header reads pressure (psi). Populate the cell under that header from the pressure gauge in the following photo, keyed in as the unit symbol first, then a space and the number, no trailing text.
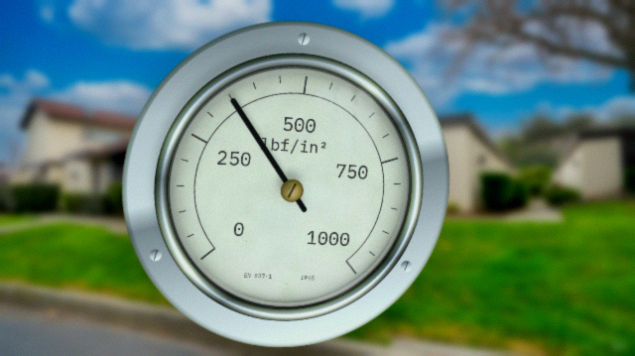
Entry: psi 350
